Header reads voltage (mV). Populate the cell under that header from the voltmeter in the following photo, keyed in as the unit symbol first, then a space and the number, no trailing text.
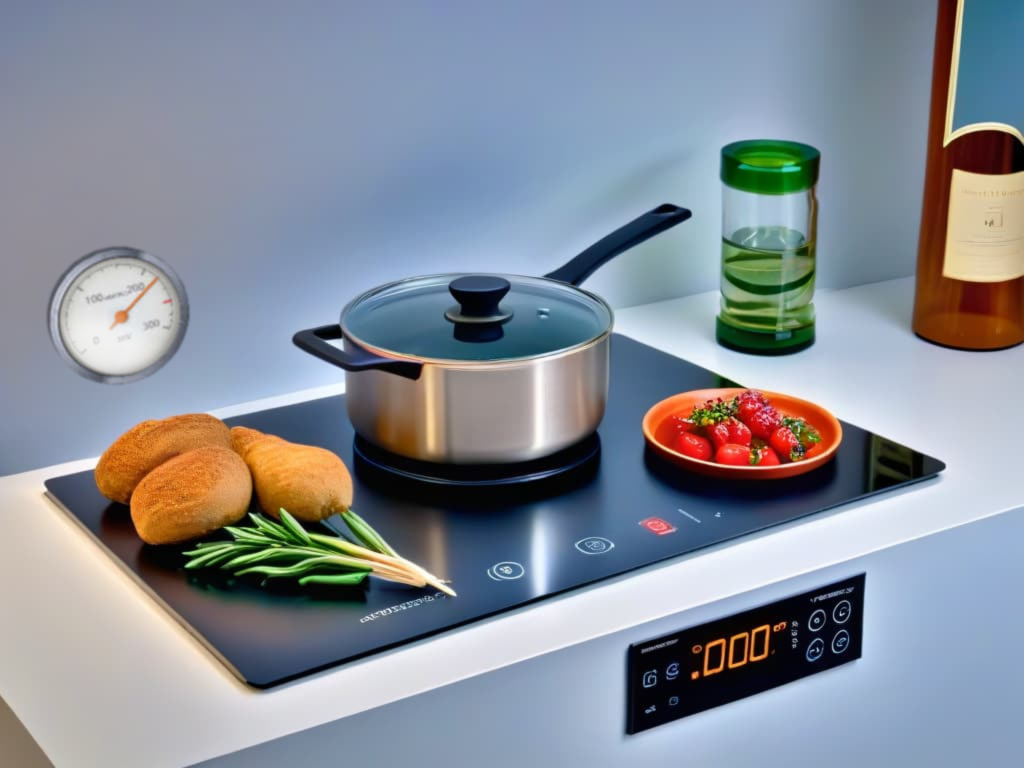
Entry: mV 220
